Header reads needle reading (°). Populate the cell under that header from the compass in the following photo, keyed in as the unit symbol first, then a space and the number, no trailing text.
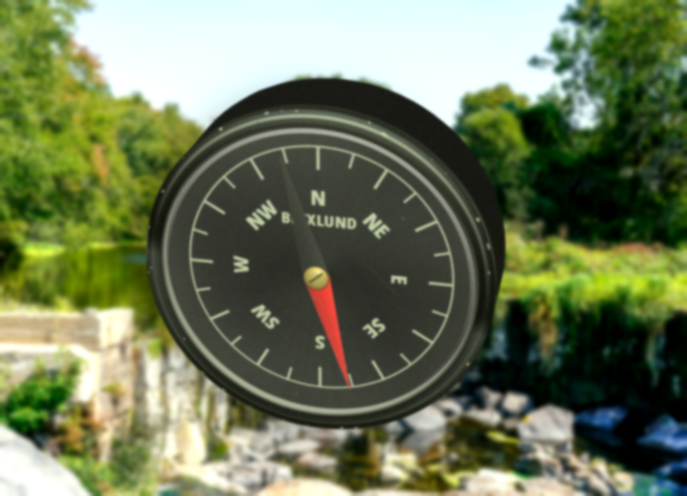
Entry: ° 165
